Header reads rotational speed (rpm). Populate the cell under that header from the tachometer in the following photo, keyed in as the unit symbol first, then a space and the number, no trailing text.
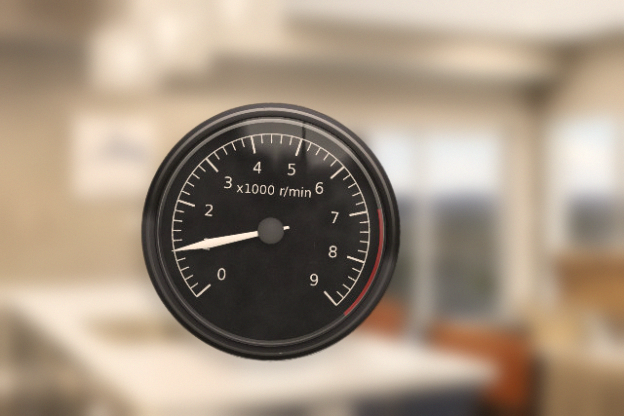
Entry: rpm 1000
